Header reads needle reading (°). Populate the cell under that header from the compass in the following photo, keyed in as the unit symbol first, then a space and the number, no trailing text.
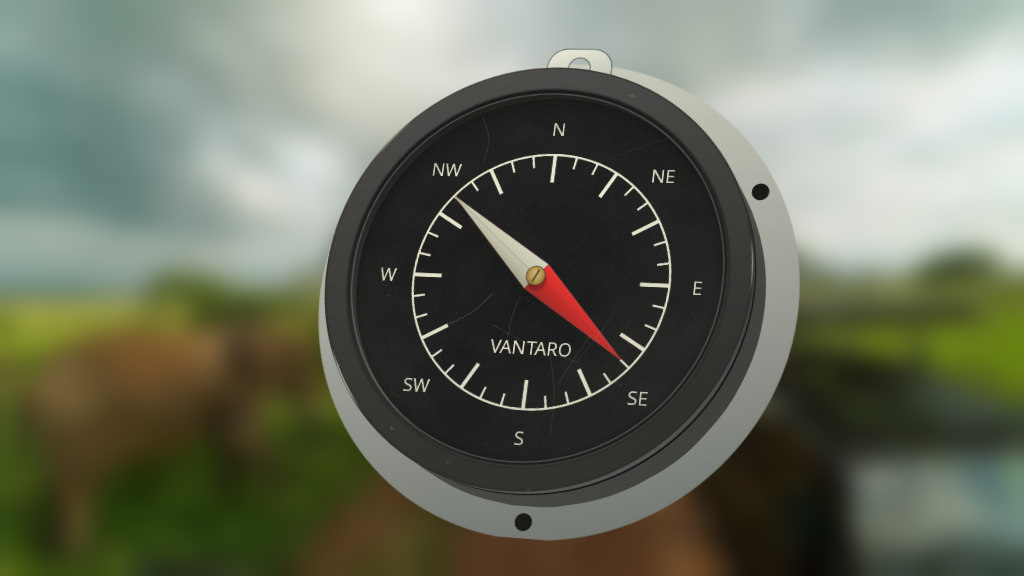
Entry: ° 130
